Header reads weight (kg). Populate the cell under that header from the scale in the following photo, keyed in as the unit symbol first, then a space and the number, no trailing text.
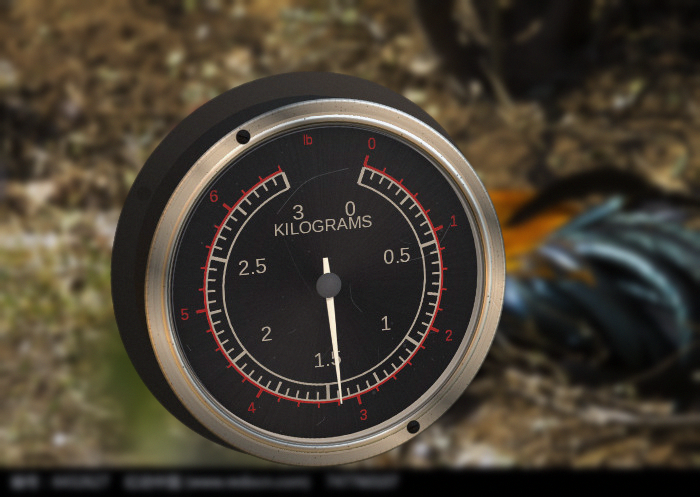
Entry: kg 1.45
